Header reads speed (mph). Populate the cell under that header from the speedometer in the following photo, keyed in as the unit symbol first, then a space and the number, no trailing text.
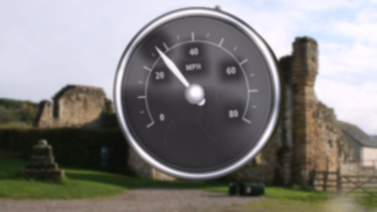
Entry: mph 27.5
